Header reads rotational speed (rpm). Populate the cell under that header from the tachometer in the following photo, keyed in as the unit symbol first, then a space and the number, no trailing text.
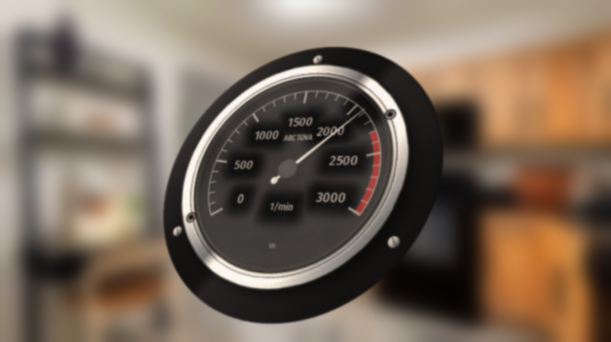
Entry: rpm 2100
